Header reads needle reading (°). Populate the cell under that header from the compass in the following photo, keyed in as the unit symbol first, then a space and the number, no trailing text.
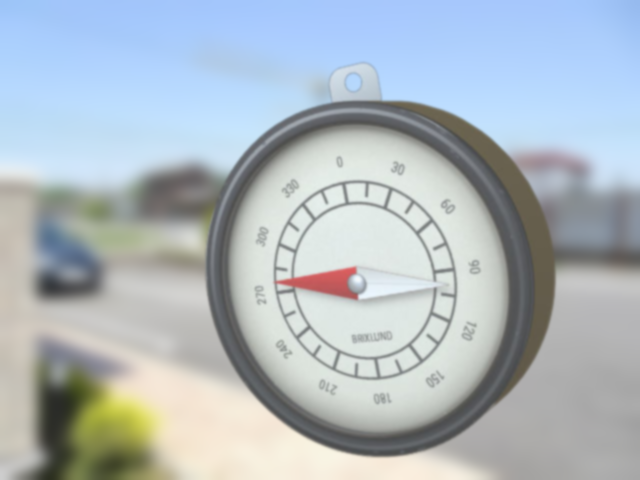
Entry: ° 277.5
